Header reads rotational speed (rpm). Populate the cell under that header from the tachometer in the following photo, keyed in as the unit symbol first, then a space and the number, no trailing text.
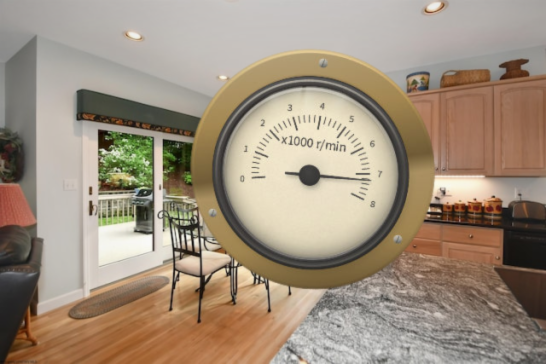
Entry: rpm 7200
